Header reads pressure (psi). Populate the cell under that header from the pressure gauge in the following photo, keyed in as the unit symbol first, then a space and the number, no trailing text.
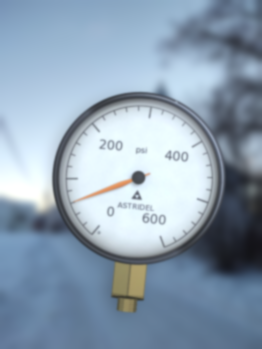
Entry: psi 60
